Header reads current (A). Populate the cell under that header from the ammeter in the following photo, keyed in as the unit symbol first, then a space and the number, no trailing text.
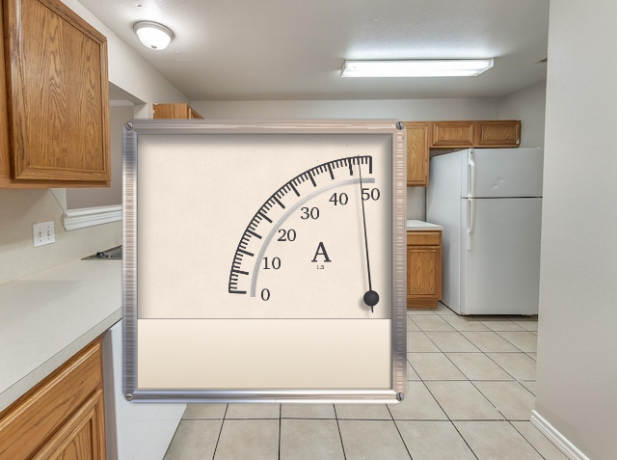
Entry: A 47
